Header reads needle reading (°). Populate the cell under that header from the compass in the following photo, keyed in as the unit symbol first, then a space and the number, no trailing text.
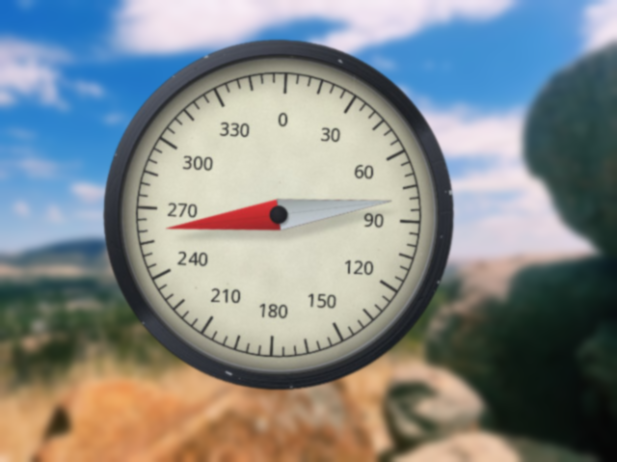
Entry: ° 260
